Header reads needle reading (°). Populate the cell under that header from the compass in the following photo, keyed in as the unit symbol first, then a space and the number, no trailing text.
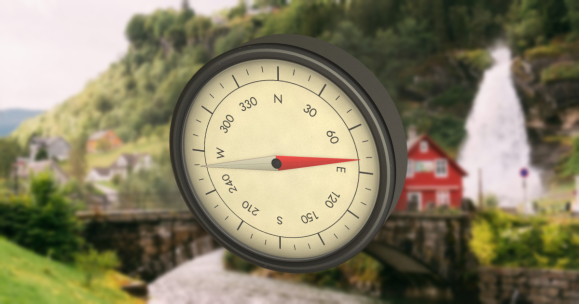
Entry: ° 80
